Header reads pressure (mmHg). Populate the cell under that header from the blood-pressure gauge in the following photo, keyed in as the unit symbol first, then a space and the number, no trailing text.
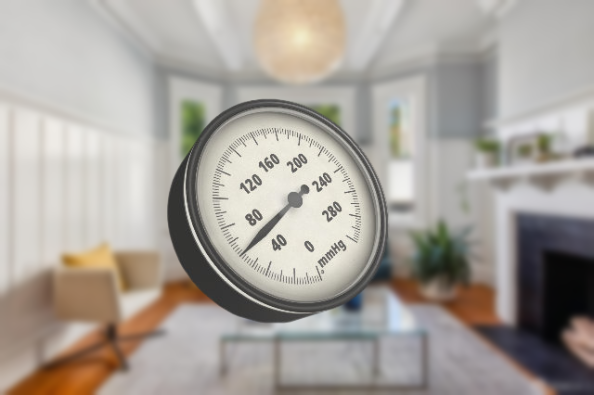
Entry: mmHg 60
